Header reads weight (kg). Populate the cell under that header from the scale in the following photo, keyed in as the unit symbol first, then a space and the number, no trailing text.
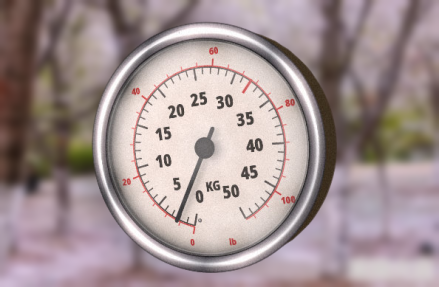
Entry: kg 2
